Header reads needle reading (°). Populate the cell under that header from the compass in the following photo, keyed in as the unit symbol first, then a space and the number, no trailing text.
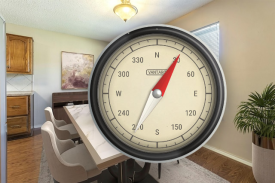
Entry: ° 30
